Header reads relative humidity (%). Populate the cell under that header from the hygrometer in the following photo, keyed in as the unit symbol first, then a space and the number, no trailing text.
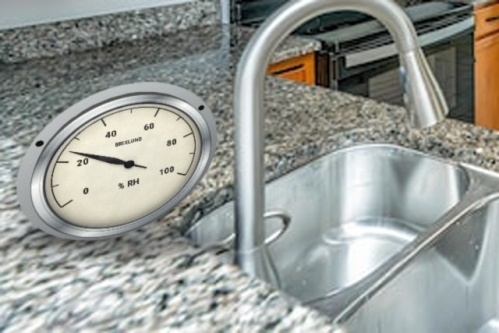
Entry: % 25
